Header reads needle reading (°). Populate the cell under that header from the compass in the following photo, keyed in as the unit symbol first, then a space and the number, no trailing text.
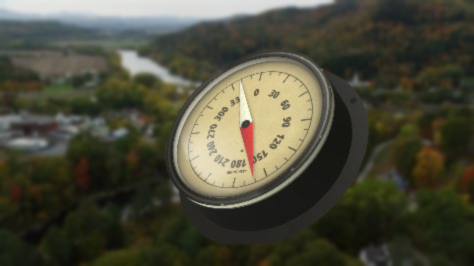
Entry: ° 160
